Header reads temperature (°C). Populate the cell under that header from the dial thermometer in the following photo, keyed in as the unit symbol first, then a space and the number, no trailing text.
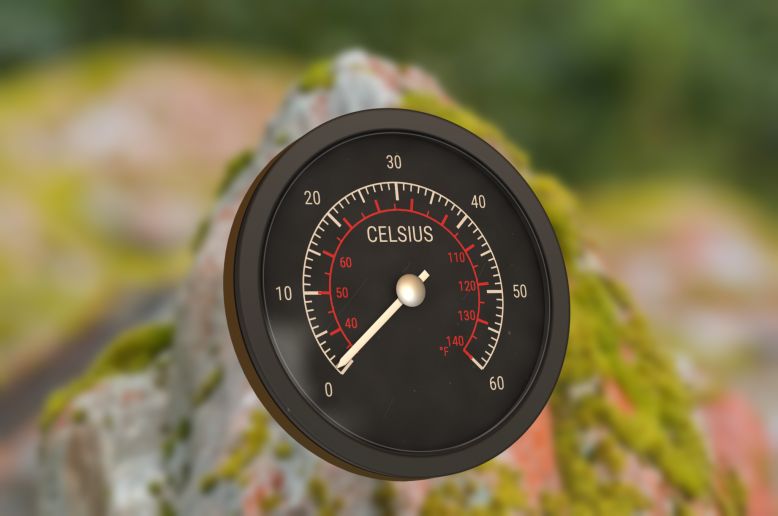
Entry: °C 1
